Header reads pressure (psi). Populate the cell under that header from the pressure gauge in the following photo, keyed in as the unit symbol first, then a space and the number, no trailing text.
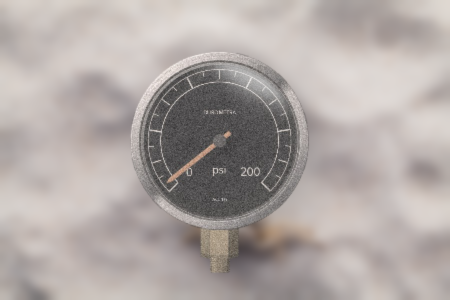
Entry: psi 5
